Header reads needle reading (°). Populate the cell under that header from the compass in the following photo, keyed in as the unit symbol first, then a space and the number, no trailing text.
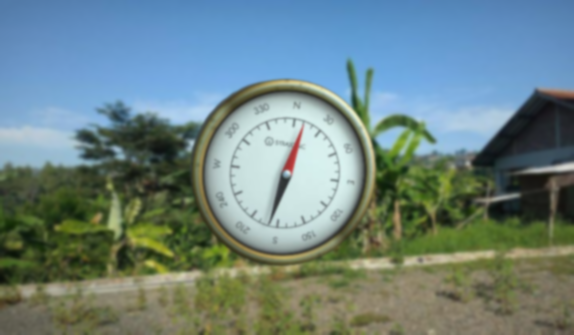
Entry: ° 10
